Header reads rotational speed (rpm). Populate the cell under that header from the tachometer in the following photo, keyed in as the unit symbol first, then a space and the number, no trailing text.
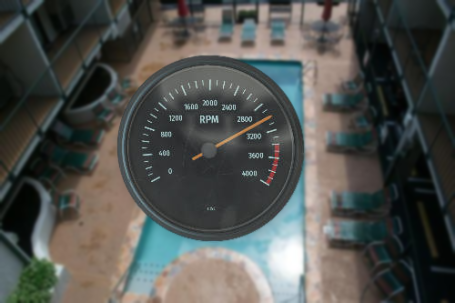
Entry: rpm 3000
